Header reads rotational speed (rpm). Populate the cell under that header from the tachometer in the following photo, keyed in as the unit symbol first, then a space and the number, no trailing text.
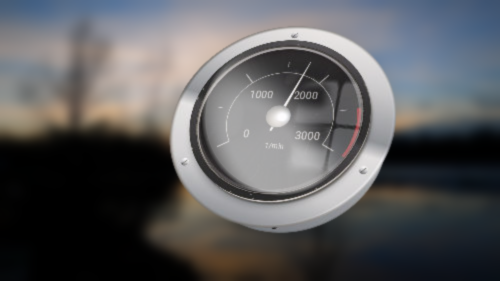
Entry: rpm 1750
